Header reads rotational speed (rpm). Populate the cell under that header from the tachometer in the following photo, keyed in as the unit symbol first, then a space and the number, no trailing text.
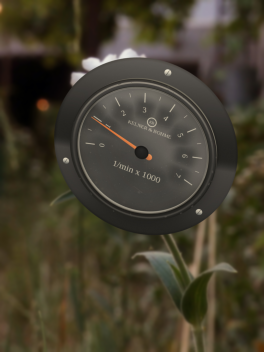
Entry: rpm 1000
